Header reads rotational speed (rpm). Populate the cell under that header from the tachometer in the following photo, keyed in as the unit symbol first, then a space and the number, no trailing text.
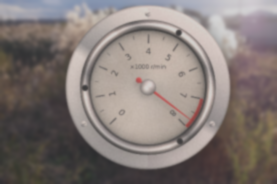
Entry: rpm 7750
